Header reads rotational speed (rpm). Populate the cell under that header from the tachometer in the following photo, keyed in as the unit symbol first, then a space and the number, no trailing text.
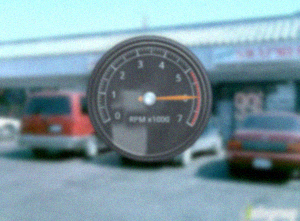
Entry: rpm 6000
